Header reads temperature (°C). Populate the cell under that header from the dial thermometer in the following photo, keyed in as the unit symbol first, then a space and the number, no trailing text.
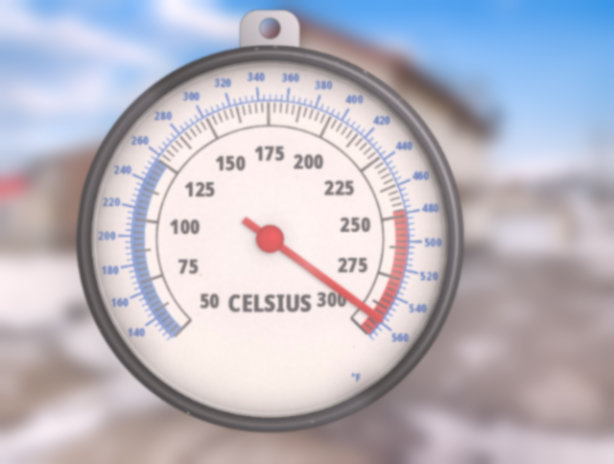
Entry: °C 292.5
